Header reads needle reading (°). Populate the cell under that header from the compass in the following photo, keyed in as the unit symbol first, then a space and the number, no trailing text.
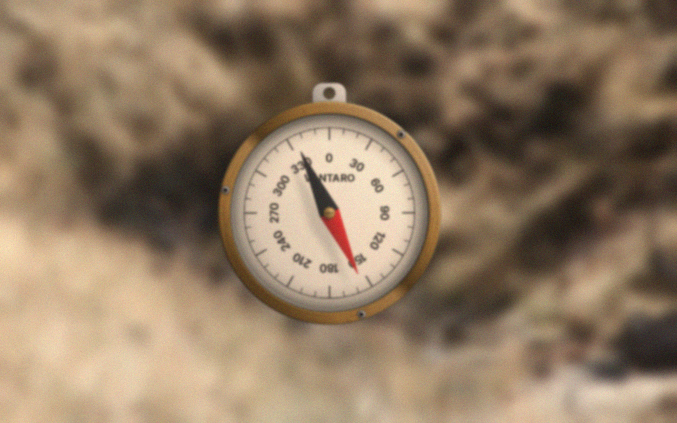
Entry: ° 155
